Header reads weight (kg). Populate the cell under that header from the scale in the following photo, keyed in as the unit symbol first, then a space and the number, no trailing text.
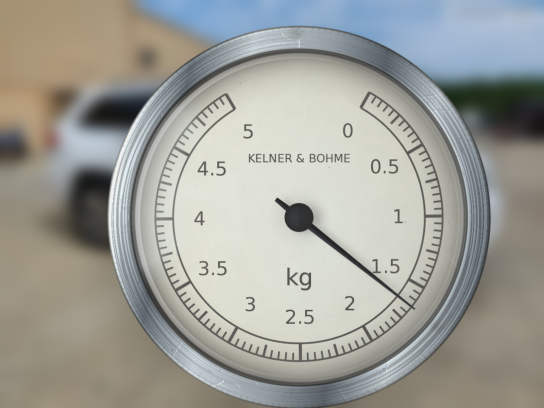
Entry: kg 1.65
